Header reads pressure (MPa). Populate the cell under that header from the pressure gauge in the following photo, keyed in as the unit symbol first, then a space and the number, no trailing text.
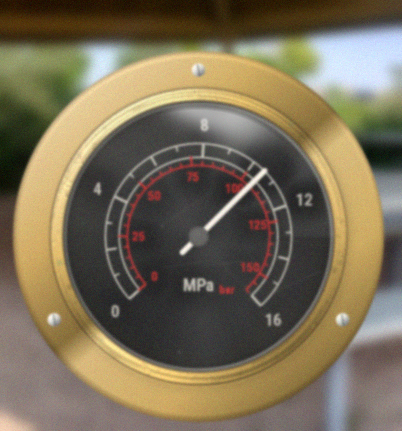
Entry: MPa 10.5
